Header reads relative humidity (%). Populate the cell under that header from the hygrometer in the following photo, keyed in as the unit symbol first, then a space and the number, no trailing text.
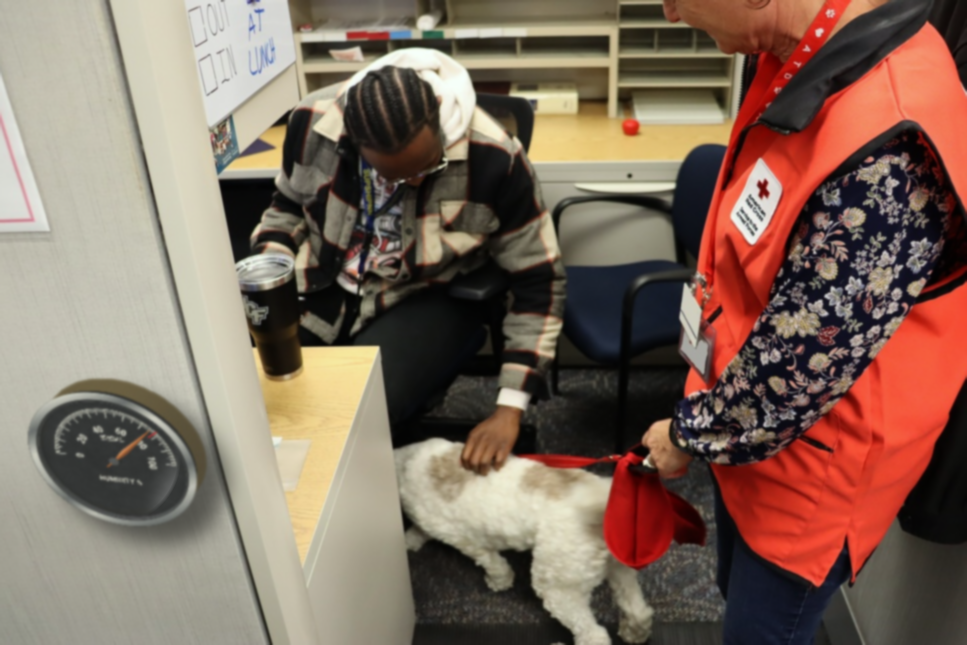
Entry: % 75
